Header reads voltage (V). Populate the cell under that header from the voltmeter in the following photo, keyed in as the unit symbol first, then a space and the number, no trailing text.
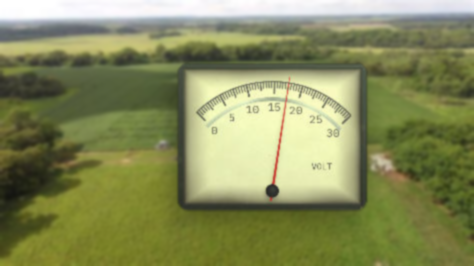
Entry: V 17.5
